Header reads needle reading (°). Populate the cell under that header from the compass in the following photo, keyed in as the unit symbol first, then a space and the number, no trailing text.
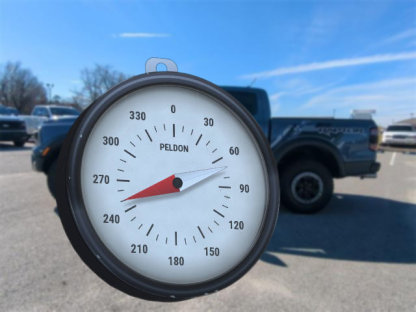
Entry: ° 250
